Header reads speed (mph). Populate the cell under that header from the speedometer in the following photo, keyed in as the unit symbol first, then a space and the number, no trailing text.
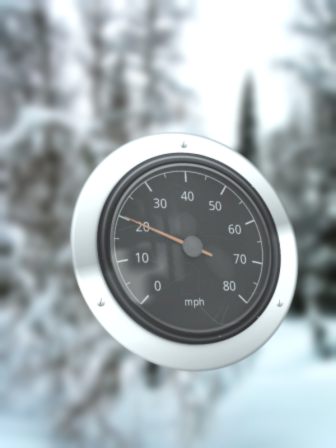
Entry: mph 20
